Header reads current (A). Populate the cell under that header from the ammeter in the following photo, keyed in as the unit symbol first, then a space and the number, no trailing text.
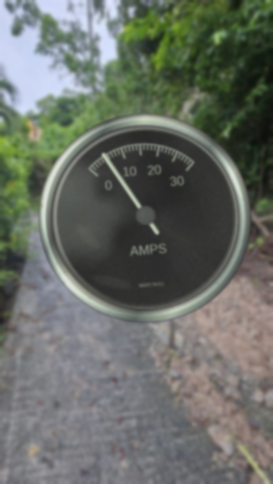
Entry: A 5
